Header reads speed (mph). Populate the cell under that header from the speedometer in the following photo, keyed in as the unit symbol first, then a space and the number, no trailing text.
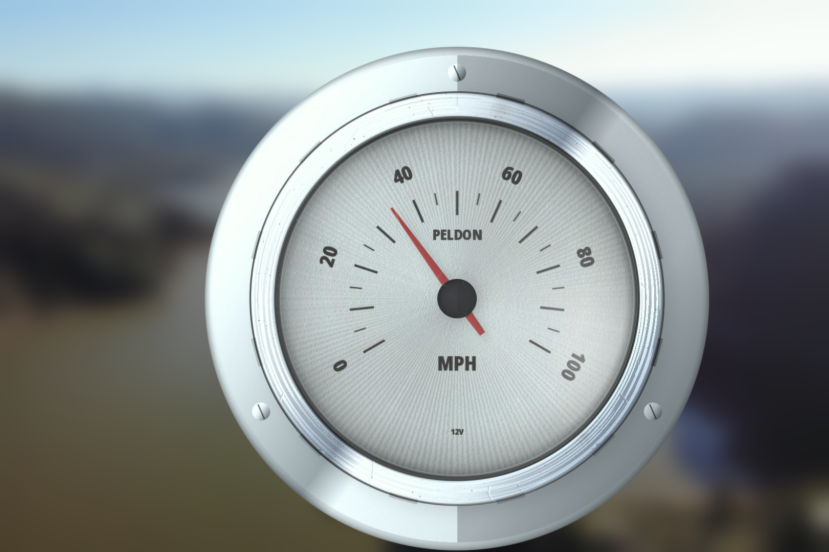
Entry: mph 35
